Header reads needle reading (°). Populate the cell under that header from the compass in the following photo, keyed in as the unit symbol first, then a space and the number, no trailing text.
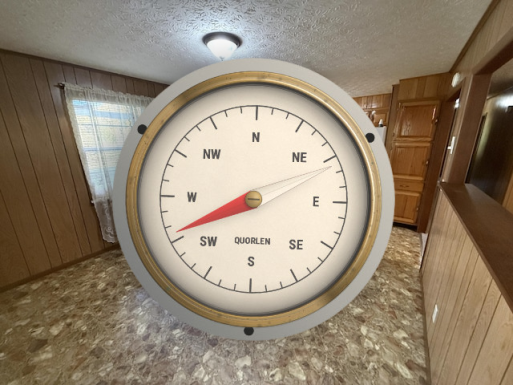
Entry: ° 245
